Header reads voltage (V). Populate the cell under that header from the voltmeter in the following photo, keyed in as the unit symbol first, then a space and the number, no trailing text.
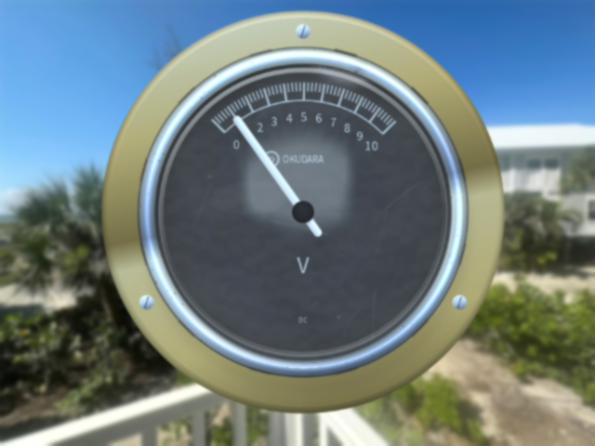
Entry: V 1
